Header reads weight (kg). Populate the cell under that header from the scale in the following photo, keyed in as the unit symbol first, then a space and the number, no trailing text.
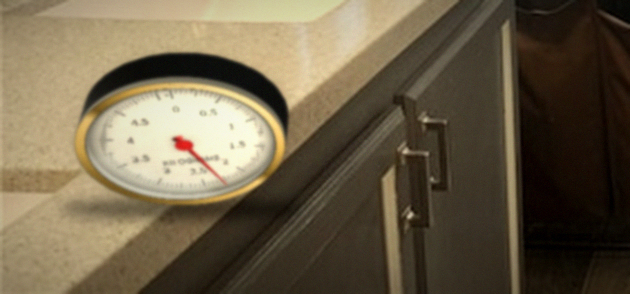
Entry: kg 2.25
